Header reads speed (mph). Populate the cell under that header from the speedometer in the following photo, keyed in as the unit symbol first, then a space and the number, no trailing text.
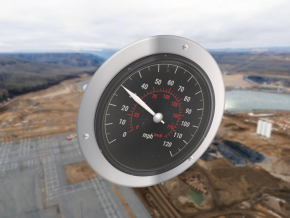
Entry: mph 30
